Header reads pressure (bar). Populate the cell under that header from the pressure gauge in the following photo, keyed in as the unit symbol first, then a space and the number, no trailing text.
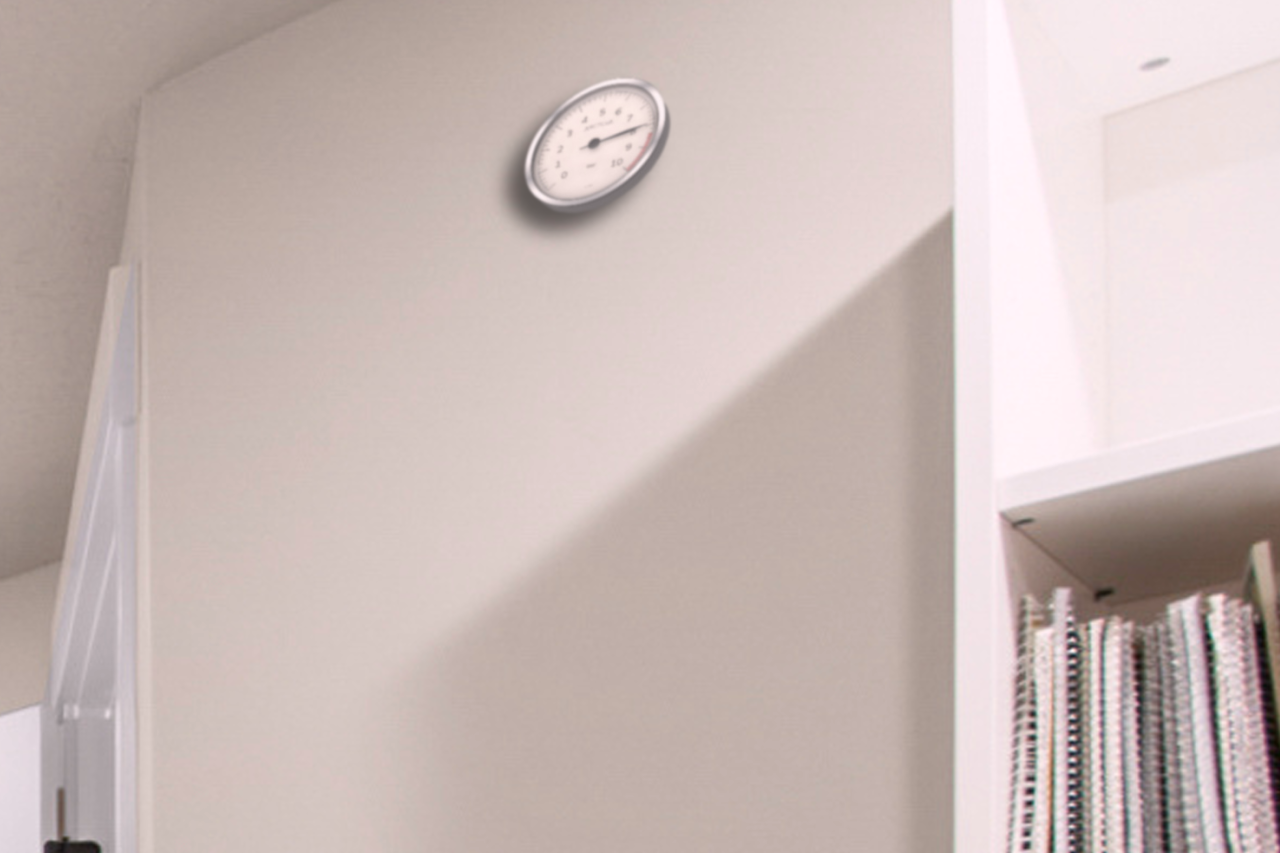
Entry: bar 8
